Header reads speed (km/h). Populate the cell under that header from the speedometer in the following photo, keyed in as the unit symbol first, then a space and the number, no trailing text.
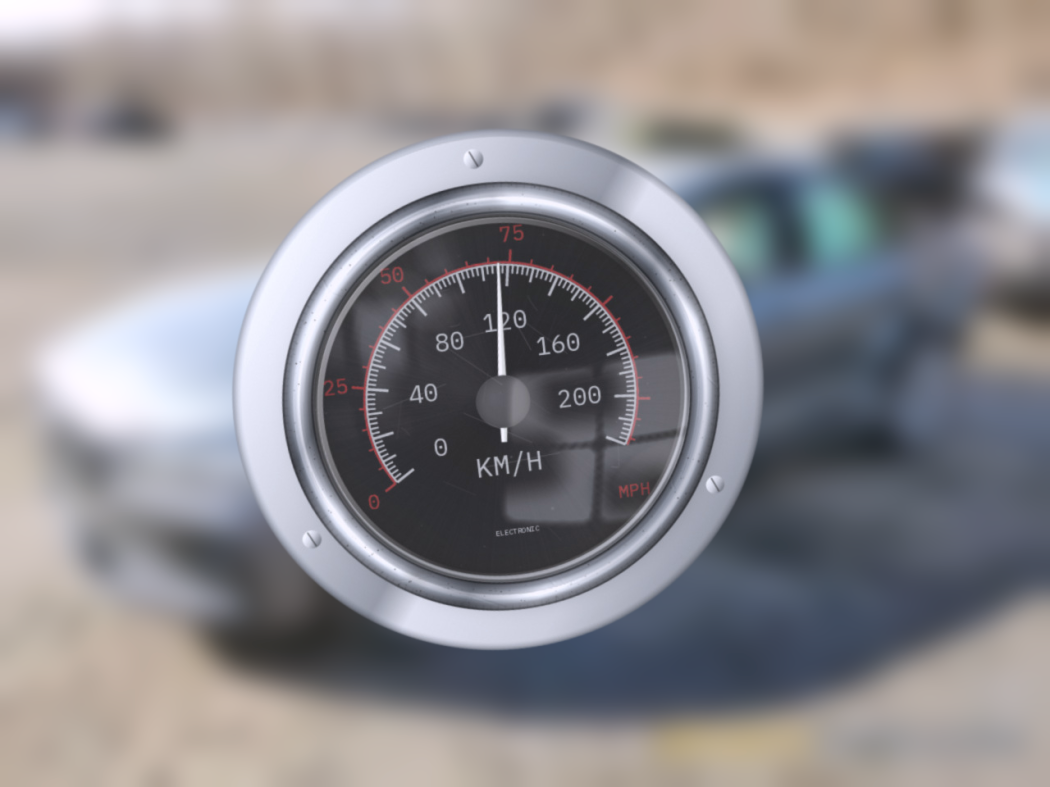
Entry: km/h 116
